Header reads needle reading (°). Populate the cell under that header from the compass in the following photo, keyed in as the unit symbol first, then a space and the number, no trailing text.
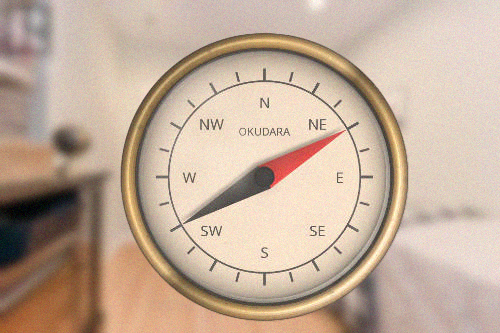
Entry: ° 60
